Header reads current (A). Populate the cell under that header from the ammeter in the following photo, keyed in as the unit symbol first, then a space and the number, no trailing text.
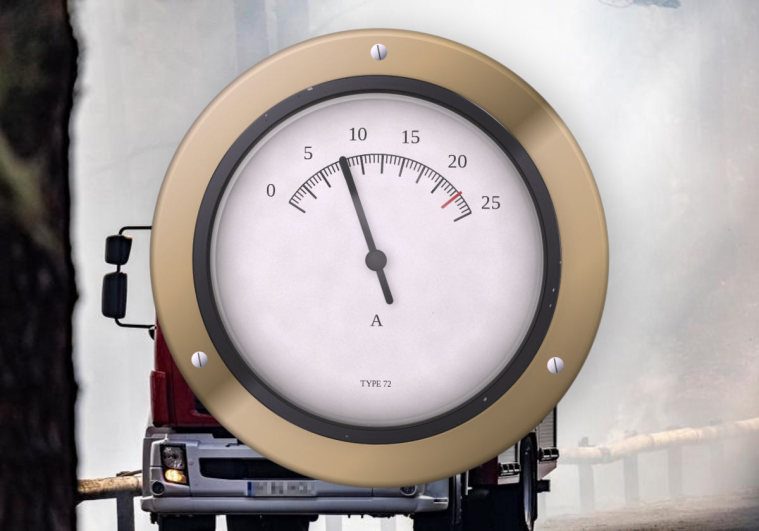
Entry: A 8
